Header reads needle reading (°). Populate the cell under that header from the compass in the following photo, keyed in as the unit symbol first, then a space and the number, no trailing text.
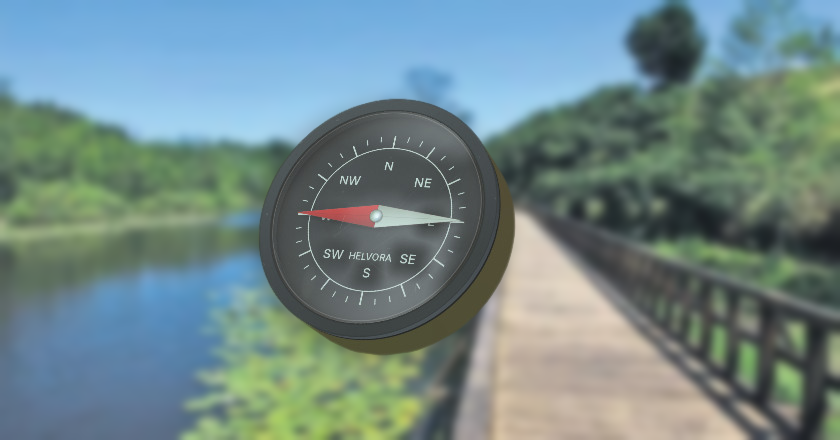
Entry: ° 270
